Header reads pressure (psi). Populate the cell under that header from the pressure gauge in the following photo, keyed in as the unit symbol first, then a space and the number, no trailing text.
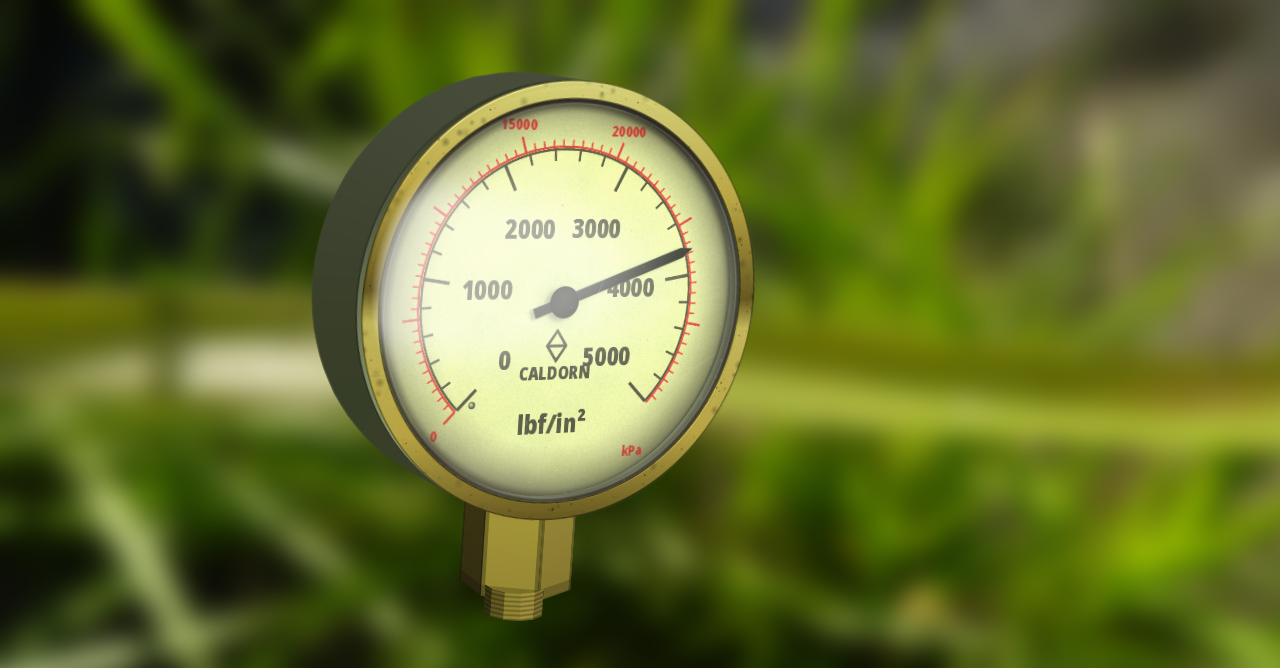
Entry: psi 3800
